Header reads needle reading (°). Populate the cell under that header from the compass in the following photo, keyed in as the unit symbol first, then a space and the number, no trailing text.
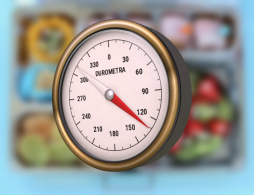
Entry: ° 130
